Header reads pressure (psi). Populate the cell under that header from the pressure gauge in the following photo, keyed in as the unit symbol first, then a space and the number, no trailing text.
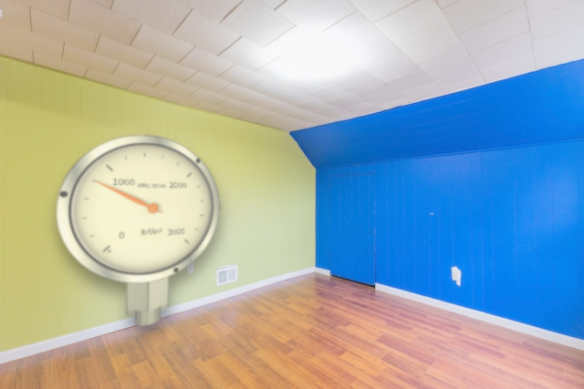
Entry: psi 800
